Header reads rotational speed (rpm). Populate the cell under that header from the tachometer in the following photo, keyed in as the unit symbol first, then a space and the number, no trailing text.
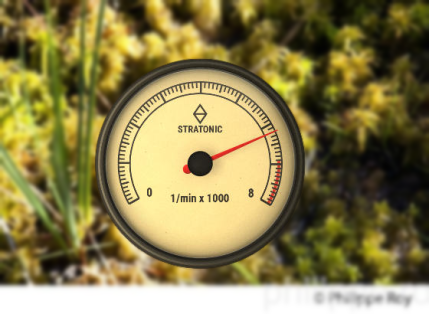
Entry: rpm 6200
